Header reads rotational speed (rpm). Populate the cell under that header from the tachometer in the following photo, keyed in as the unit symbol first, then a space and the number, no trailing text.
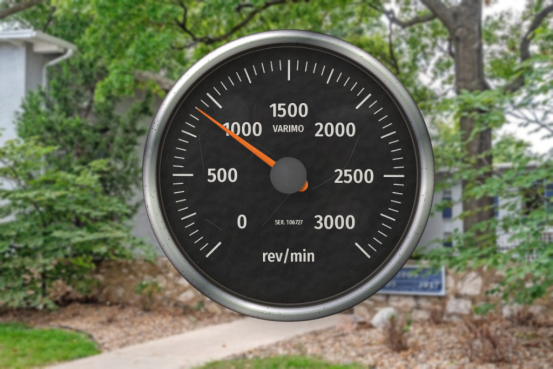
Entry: rpm 900
